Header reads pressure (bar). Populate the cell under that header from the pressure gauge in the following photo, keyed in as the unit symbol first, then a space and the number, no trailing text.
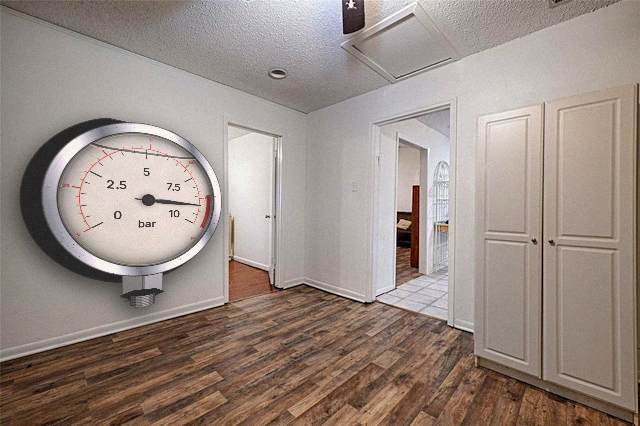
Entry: bar 9
